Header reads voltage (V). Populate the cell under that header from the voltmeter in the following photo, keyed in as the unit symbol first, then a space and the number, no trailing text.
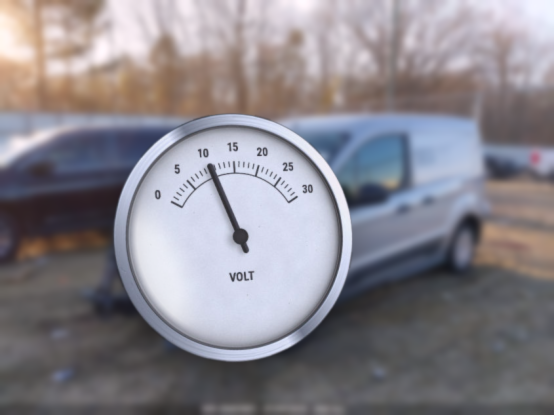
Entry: V 10
